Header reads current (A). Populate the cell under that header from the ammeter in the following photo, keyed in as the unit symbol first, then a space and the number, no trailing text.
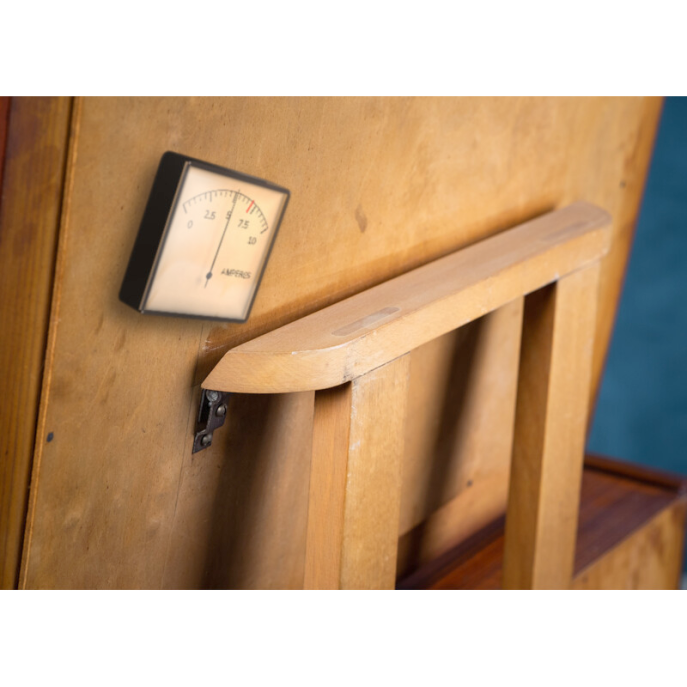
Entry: A 5
